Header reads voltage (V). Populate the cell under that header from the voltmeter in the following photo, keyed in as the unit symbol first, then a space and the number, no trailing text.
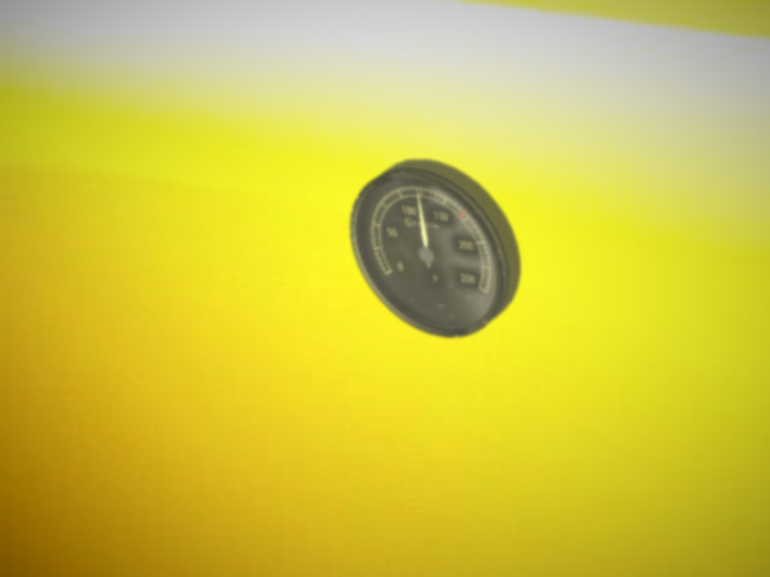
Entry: V 125
